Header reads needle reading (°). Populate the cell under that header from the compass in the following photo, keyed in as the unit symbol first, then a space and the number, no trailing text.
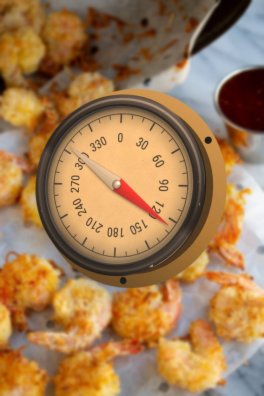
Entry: ° 125
